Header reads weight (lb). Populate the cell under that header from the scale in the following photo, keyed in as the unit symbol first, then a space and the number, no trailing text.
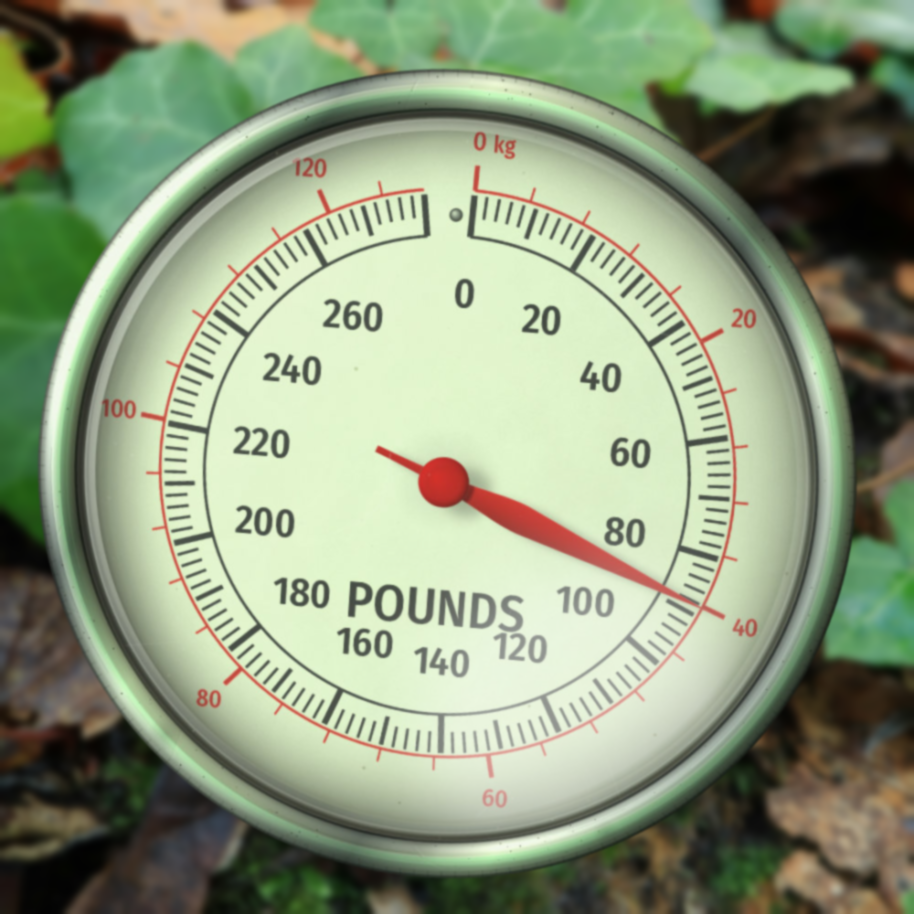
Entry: lb 88
